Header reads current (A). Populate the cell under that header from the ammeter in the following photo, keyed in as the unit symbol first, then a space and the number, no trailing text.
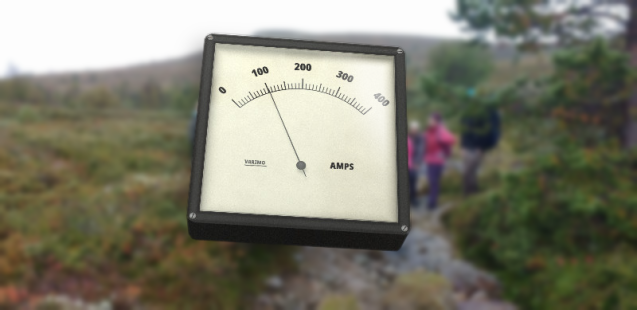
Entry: A 100
